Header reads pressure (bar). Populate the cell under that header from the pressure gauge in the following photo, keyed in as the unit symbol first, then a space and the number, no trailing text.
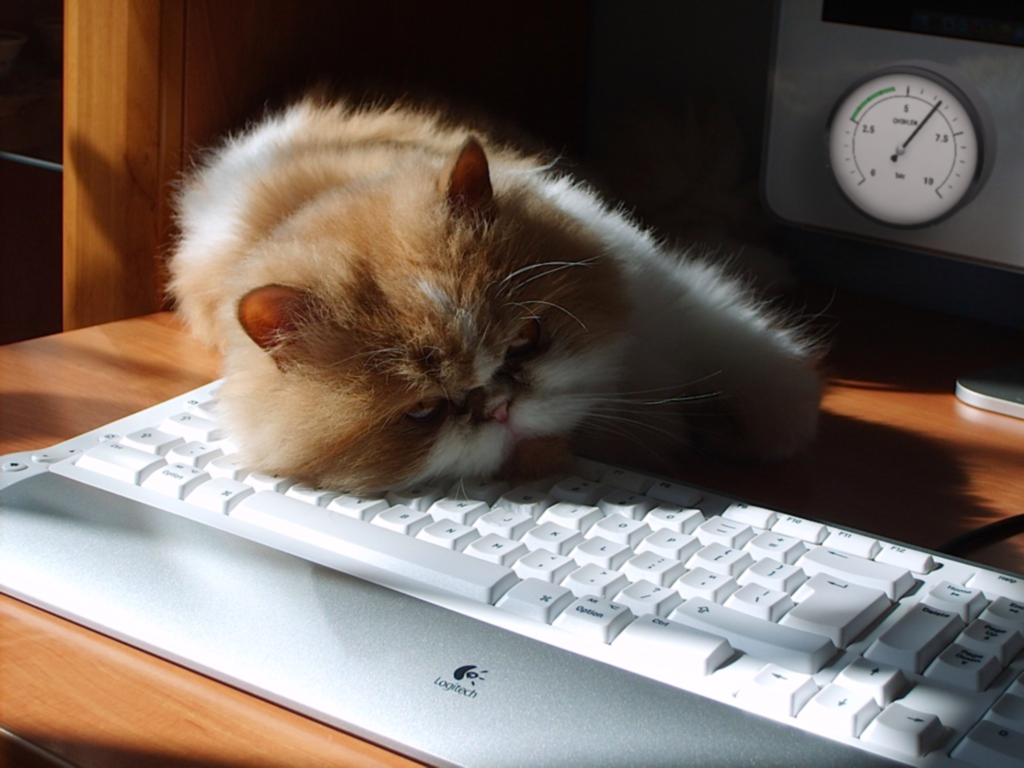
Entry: bar 6.25
